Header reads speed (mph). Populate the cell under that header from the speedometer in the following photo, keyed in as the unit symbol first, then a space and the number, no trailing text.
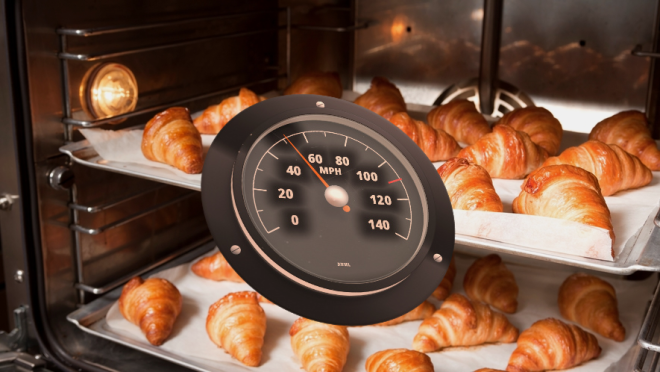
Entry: mph 50
